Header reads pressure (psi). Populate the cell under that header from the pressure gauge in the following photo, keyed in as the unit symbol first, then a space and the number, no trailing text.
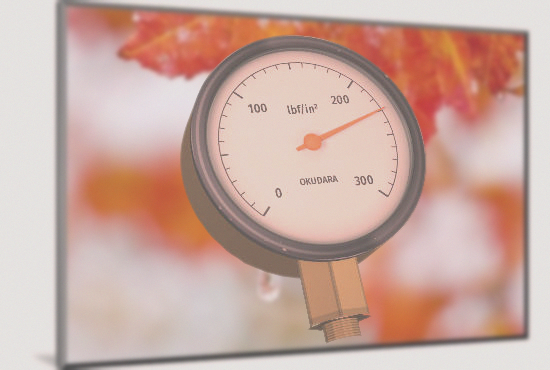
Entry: psi 230
